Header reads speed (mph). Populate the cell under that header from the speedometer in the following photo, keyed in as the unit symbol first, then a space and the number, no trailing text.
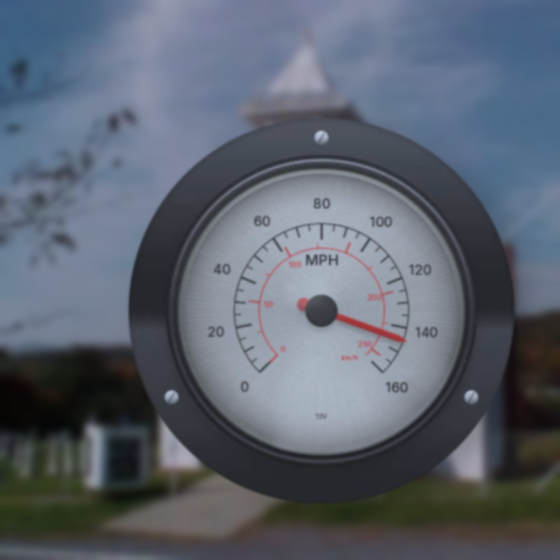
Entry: mph 145
